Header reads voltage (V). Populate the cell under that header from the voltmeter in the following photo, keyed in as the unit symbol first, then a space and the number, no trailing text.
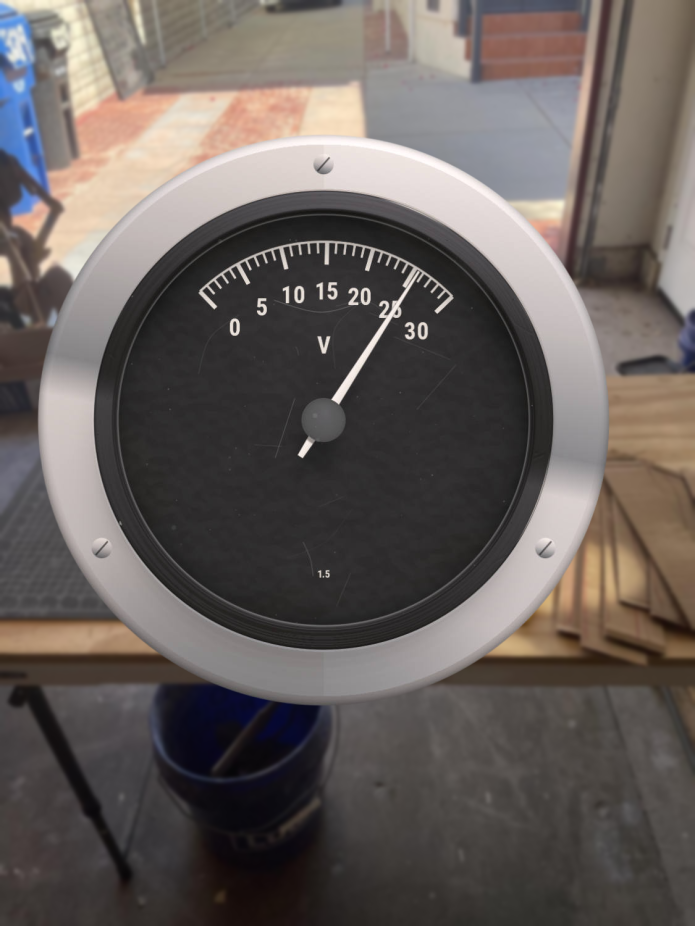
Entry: V 25.5
